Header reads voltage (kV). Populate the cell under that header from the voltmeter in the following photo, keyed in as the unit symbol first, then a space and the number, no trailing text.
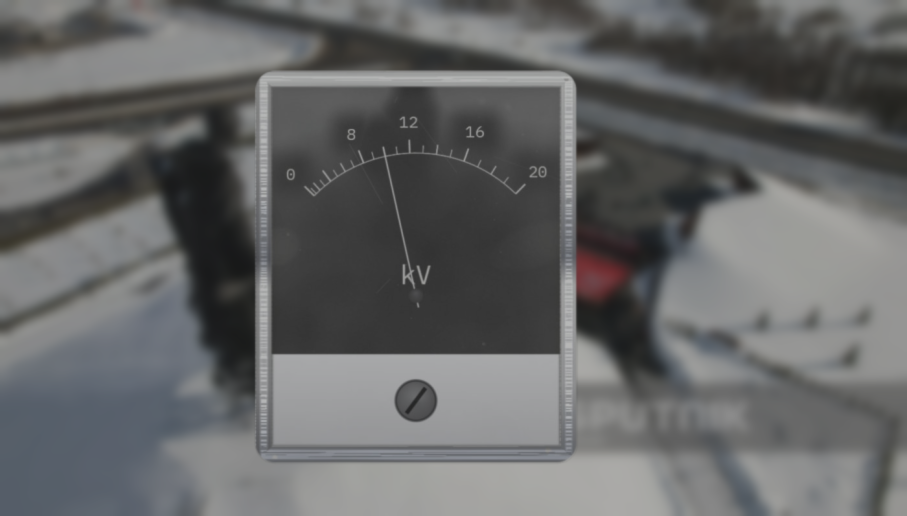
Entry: kV 10
